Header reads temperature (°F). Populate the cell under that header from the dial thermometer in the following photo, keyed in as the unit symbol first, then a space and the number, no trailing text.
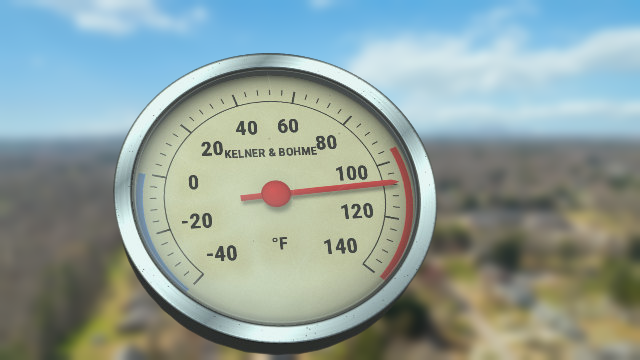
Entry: °F 108
